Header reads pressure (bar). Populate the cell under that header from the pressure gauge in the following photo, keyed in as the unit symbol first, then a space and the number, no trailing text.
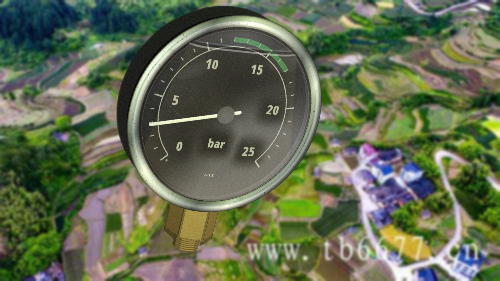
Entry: bar 3
